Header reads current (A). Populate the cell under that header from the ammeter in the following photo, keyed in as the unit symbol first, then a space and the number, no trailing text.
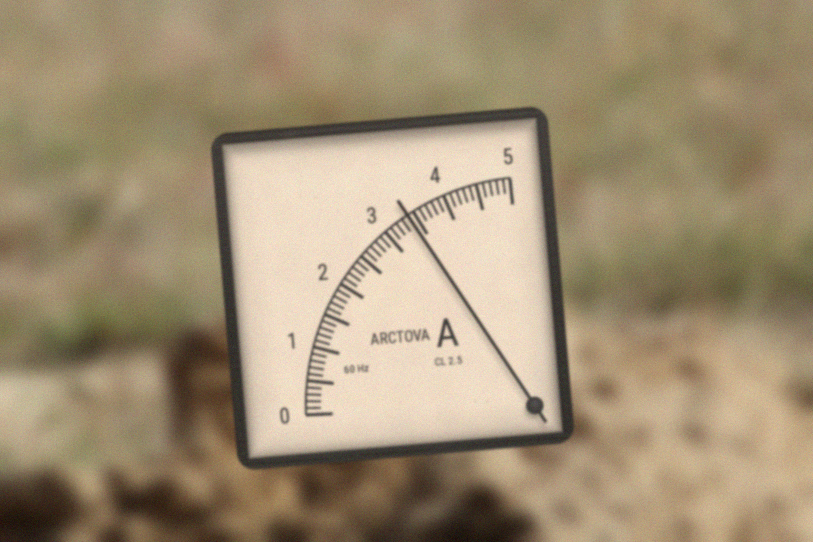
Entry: A 3.4
